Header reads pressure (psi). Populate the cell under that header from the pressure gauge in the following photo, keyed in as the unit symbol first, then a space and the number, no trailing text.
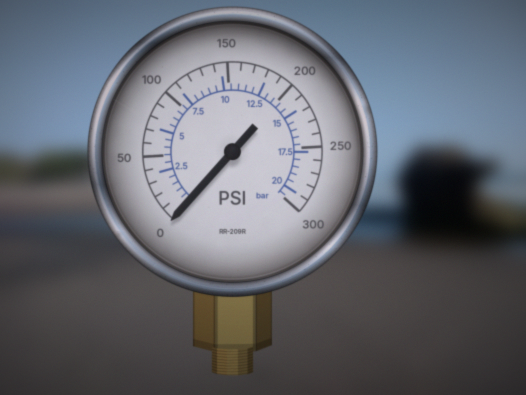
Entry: psi 0
